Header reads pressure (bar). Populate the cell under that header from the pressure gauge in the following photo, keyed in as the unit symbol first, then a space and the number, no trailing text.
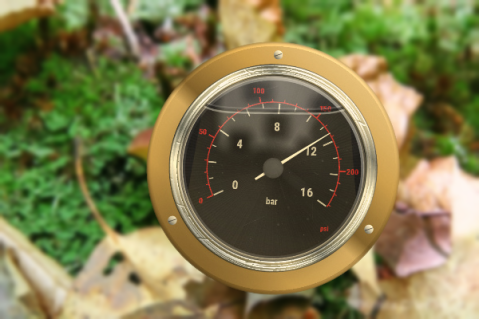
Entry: bar 11.5
